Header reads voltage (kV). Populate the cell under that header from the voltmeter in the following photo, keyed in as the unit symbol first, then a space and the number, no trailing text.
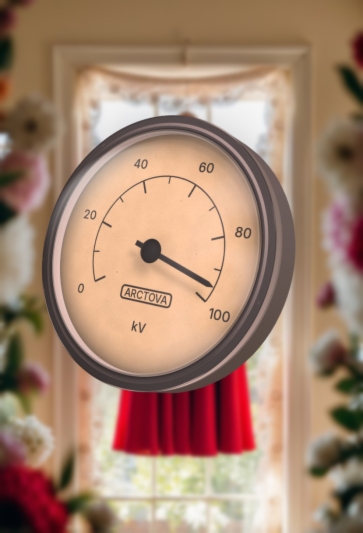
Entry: kV 95
